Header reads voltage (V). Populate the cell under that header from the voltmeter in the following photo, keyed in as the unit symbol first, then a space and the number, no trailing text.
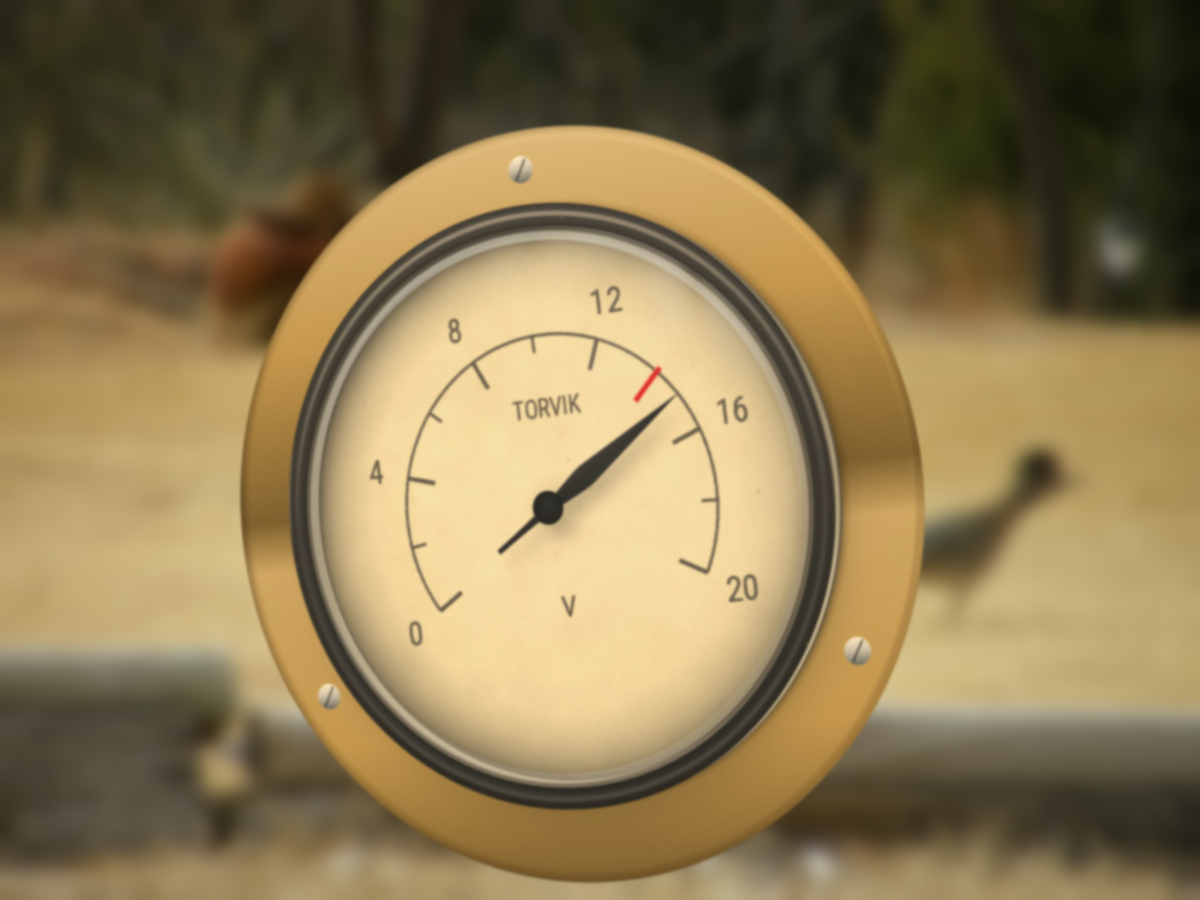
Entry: V 15
